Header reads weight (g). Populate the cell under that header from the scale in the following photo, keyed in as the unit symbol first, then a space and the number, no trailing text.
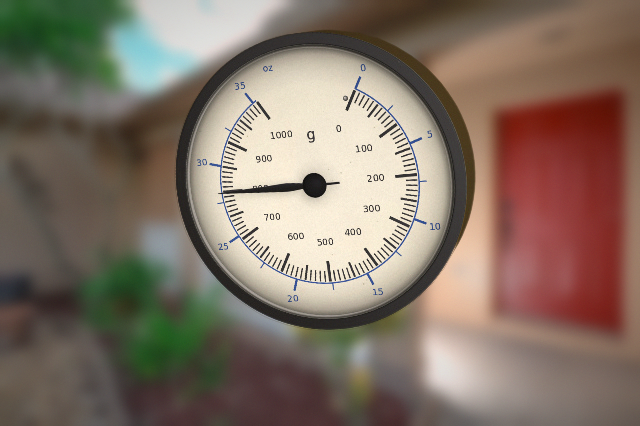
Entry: g 800
